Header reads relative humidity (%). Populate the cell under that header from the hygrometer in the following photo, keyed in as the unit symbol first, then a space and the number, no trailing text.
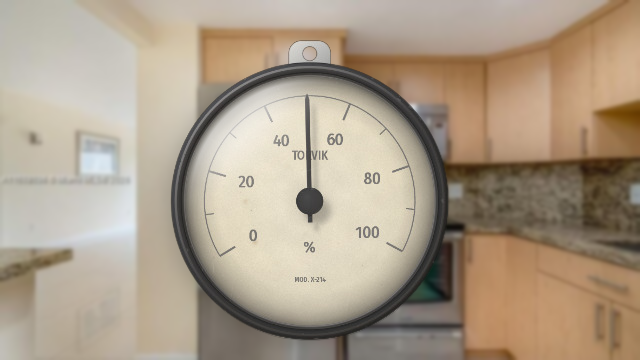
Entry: % 50
